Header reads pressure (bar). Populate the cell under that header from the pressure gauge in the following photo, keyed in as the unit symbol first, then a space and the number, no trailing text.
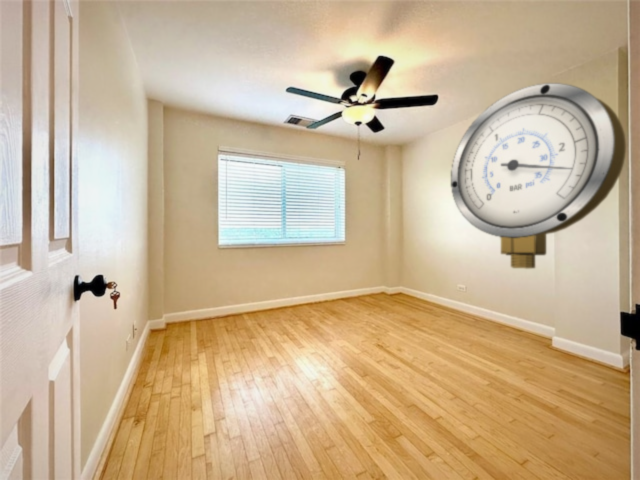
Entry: bar 2.25
